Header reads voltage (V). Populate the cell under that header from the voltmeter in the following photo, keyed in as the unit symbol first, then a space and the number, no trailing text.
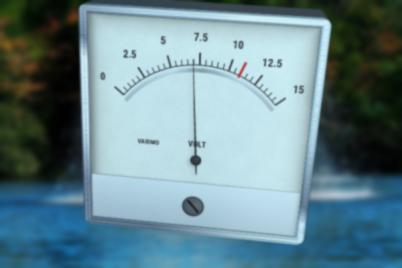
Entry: V 7
